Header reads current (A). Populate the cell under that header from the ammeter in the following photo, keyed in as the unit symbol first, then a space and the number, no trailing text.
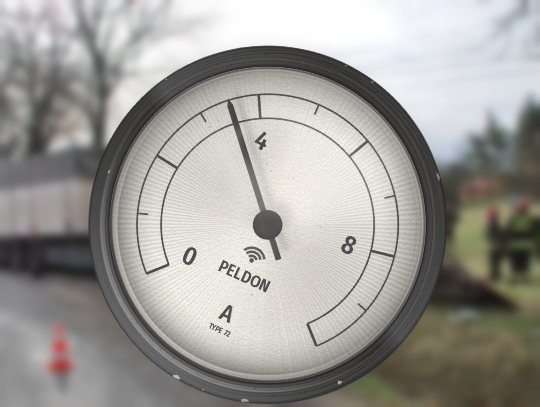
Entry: A 3.5
